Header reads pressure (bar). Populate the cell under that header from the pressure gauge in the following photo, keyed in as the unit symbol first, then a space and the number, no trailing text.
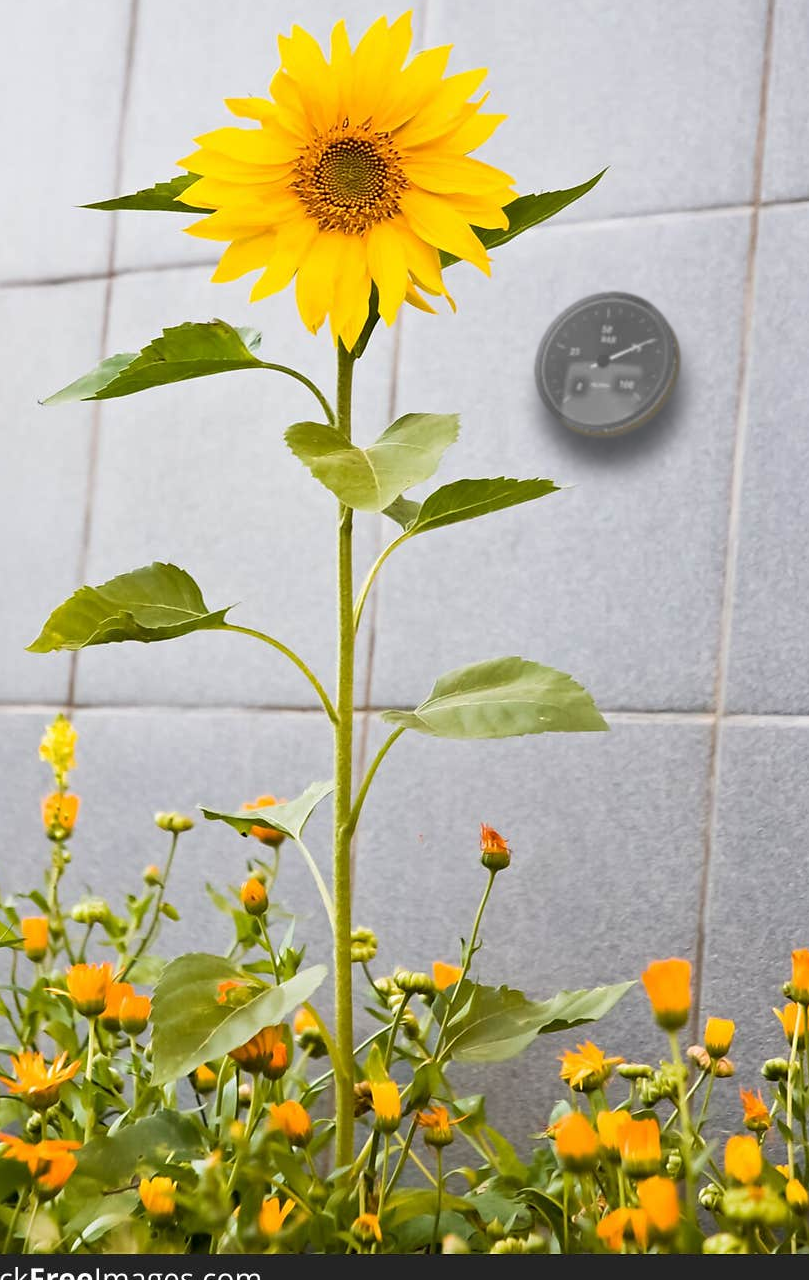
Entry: bar 75
